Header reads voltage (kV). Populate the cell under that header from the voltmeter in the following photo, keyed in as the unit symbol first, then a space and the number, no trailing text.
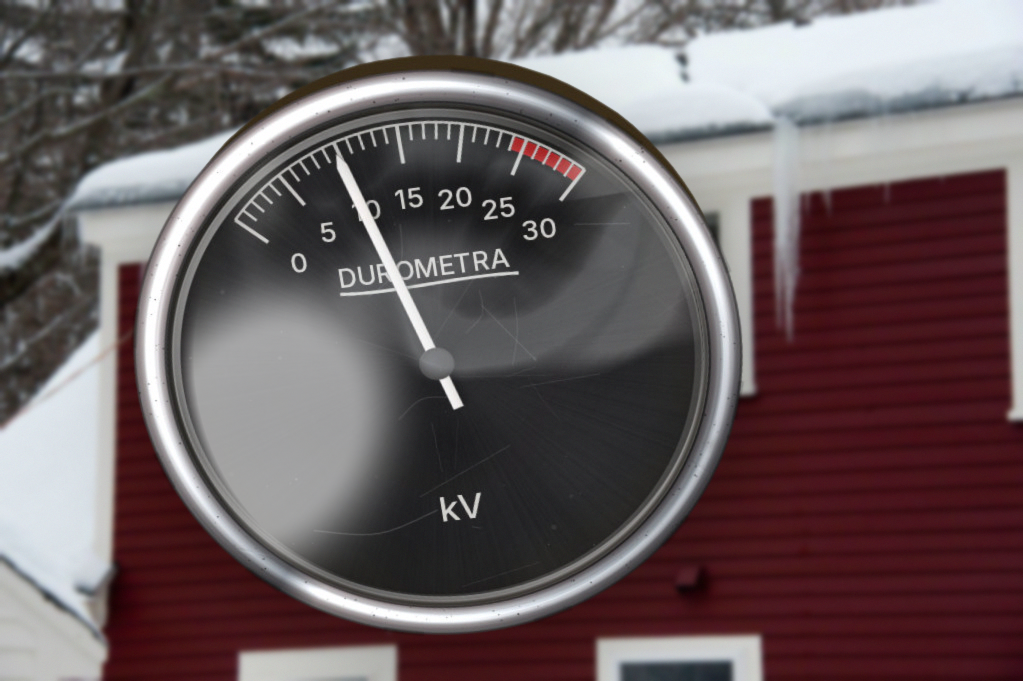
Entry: kV 10
